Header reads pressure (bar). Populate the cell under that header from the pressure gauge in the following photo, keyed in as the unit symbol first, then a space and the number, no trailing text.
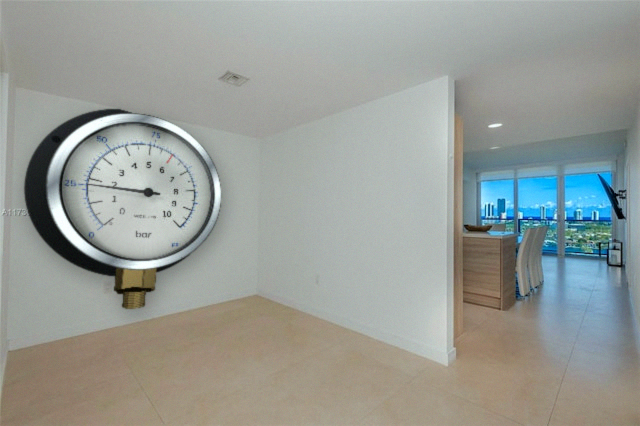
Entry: bar 1.75
